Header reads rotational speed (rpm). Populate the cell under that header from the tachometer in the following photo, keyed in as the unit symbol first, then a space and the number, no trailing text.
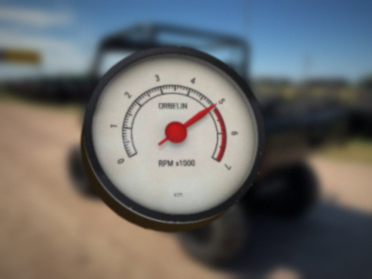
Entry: rpm 5000
